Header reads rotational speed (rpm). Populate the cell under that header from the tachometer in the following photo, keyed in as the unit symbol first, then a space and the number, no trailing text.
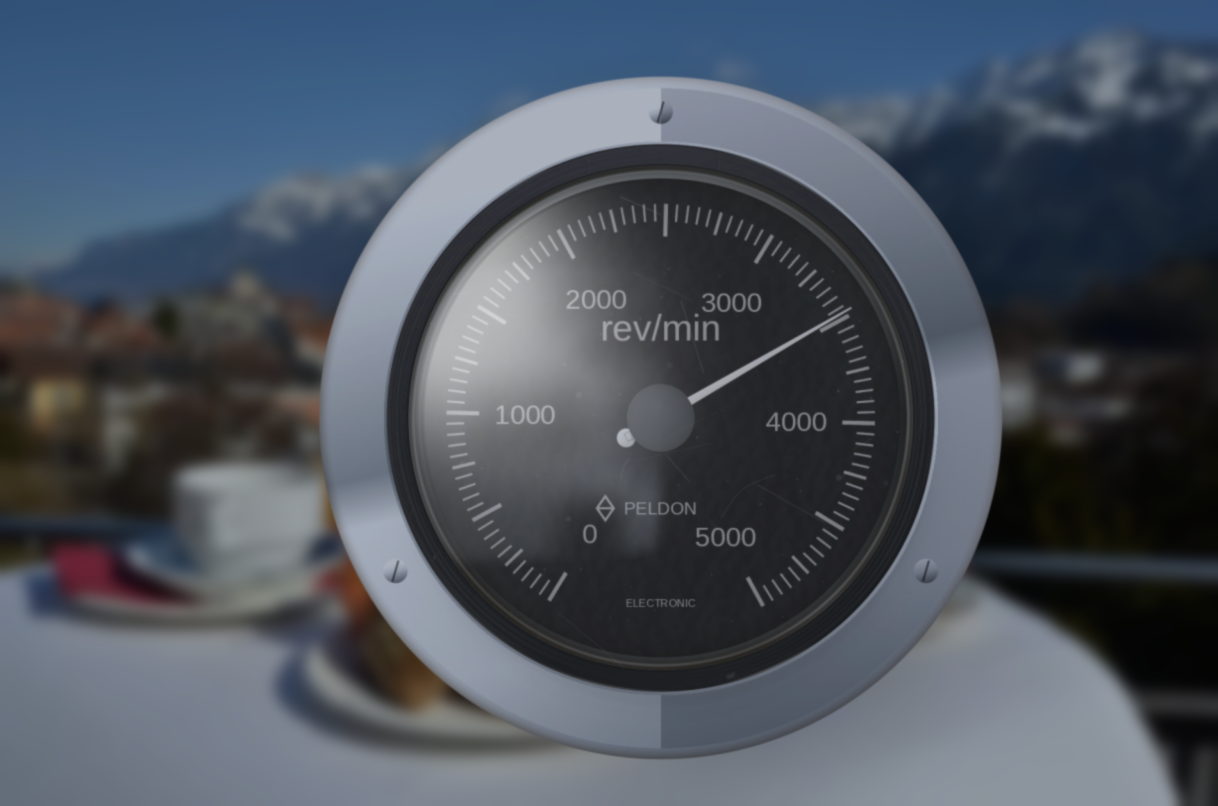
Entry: rpm 3475
